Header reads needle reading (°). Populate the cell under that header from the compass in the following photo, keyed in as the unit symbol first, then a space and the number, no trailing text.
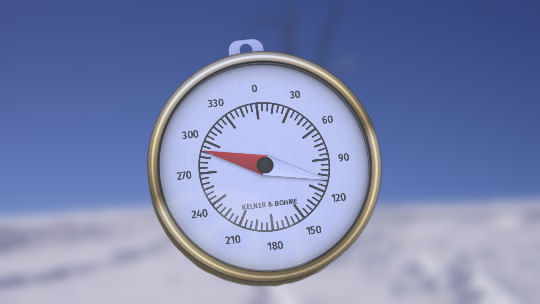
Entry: ° 290
